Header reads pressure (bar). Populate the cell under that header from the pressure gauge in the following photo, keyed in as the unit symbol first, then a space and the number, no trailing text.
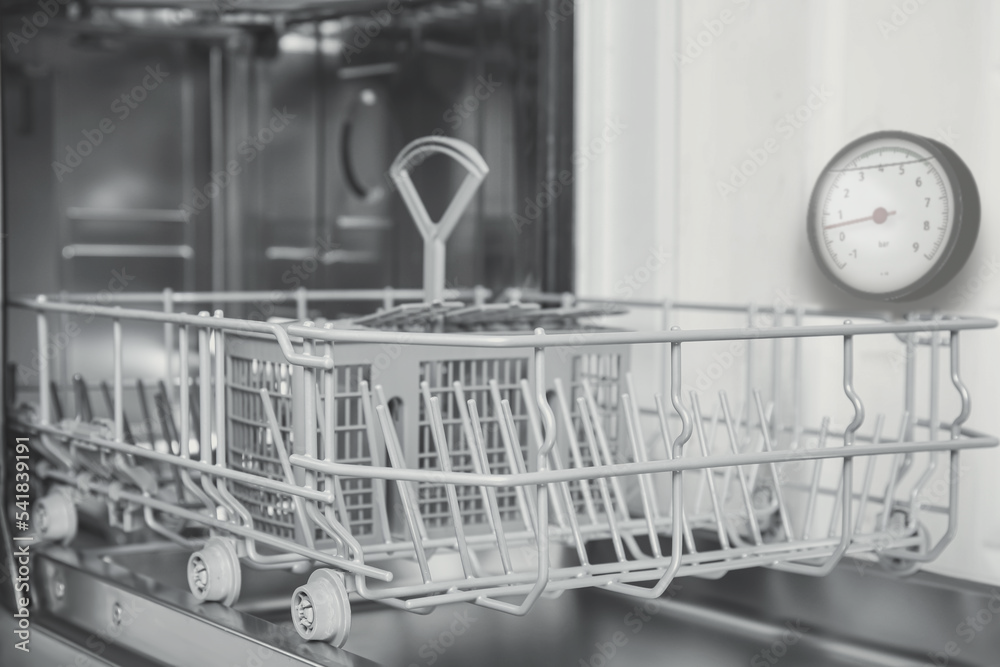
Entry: bar 0.5
